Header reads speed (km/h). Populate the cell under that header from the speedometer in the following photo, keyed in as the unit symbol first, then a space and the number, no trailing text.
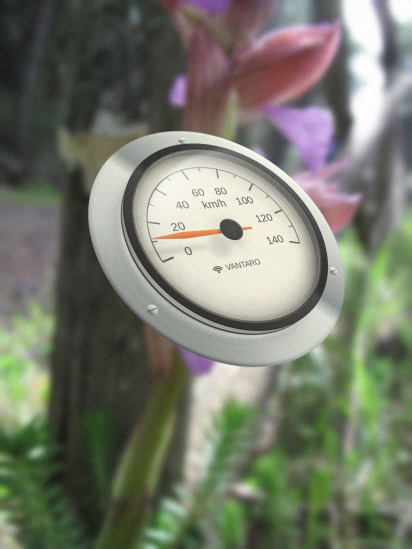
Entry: km/h 10
